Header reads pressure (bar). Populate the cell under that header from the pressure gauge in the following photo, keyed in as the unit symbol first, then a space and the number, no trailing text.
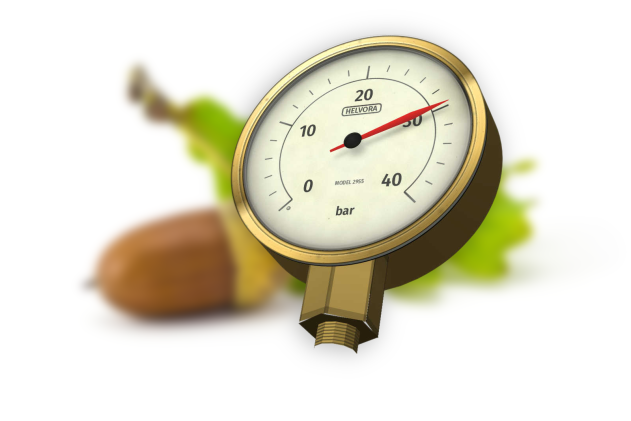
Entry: bar 30
